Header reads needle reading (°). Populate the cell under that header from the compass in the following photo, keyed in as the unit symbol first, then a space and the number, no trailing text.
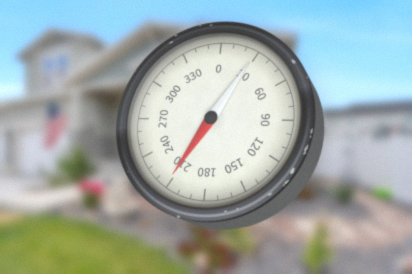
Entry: ° 210
